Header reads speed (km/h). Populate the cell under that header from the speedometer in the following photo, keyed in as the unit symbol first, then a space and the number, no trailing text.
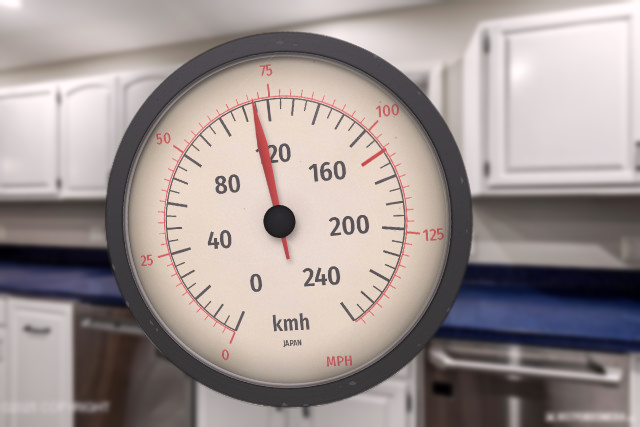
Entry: km/h 115
